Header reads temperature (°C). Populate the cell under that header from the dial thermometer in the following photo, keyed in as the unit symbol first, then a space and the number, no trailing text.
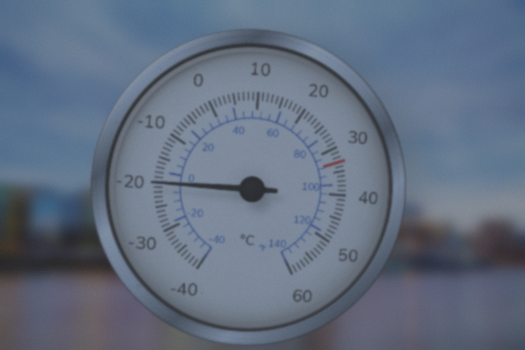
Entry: °C -20
